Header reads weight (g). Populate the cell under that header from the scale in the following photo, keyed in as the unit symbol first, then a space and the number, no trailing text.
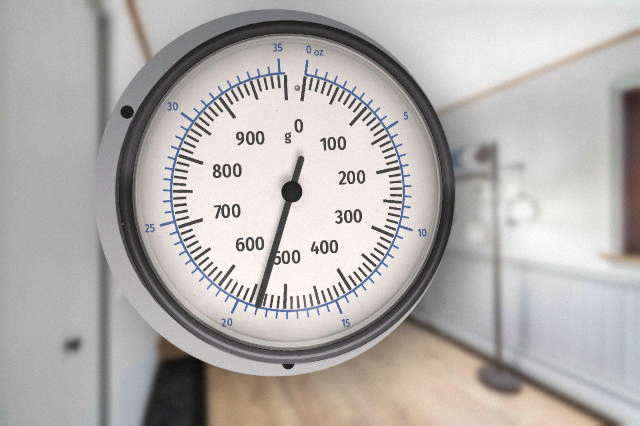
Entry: g 540
